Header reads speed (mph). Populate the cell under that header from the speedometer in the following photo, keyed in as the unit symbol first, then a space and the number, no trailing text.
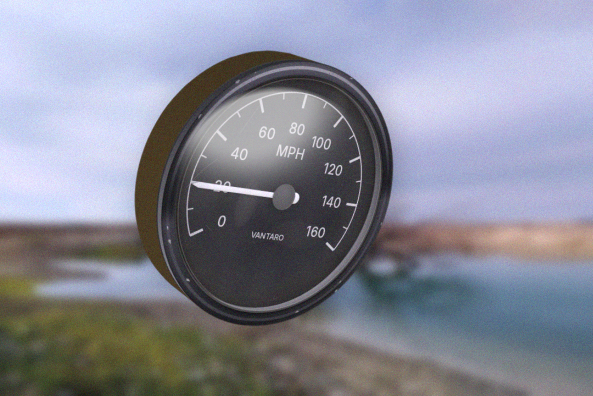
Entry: mph 20
